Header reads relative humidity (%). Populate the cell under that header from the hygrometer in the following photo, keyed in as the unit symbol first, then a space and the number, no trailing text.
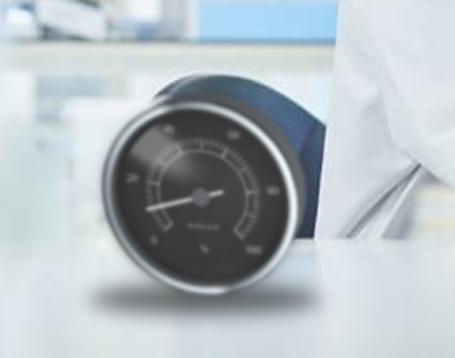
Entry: % 10
